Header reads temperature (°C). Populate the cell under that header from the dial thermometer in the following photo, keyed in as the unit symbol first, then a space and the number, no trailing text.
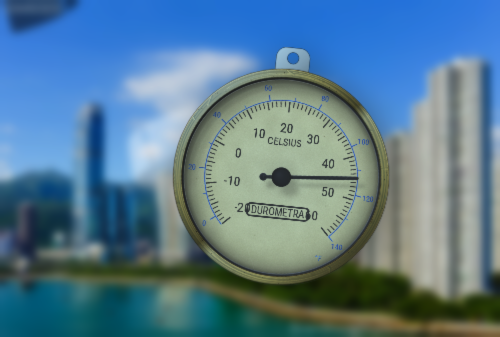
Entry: °C 45
